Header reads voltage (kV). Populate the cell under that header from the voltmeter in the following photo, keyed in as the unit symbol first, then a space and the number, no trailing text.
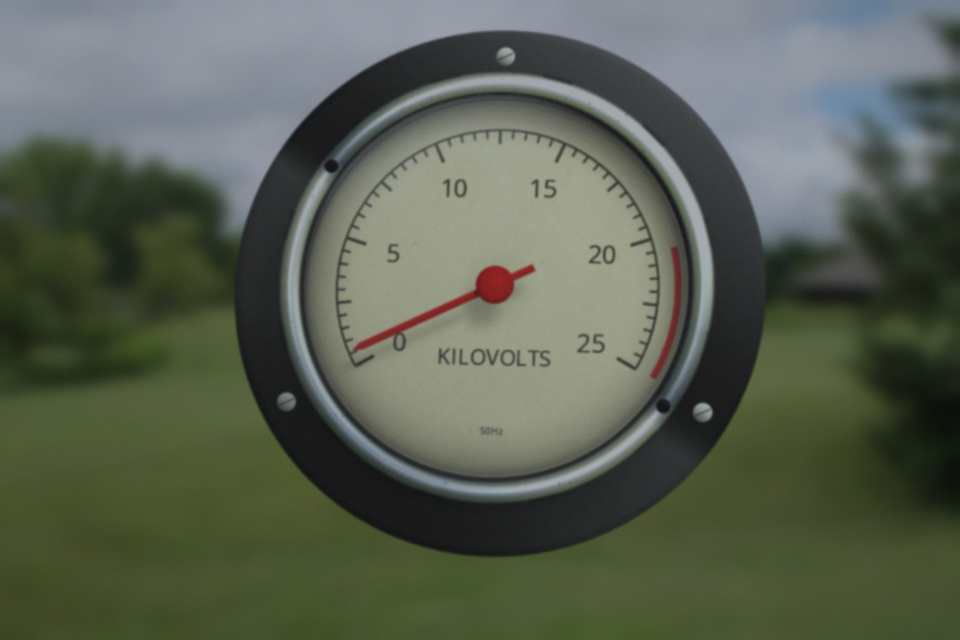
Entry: kV 0.5
